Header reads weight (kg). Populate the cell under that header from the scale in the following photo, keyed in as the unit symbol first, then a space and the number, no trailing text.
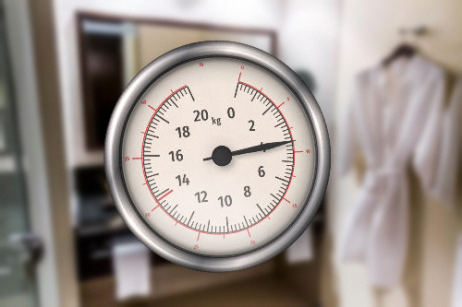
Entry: kg 4
